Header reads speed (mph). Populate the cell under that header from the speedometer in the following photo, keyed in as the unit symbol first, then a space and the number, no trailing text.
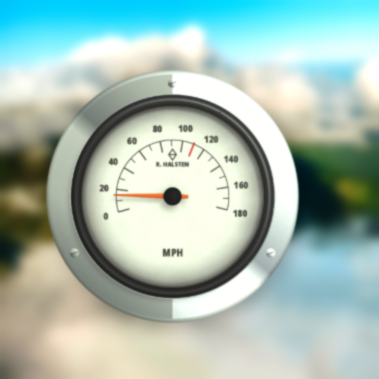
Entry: mph 15
